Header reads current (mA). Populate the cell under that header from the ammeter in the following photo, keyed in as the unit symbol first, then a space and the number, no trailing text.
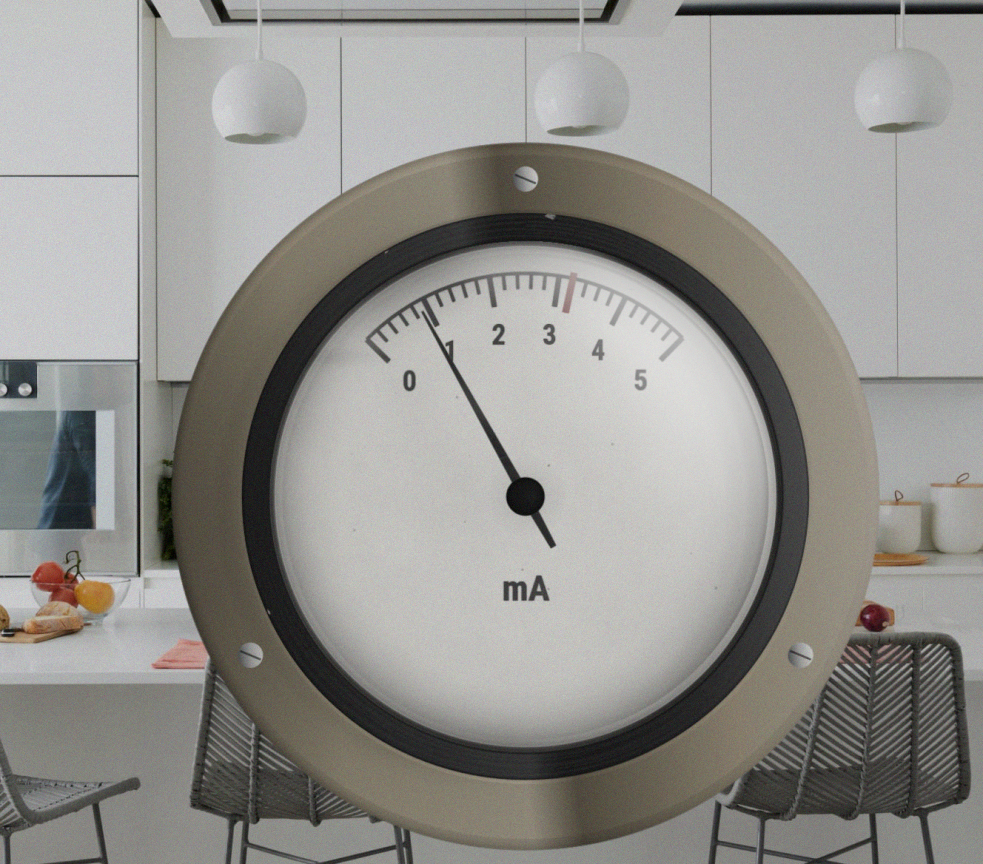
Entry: mA 0.9
